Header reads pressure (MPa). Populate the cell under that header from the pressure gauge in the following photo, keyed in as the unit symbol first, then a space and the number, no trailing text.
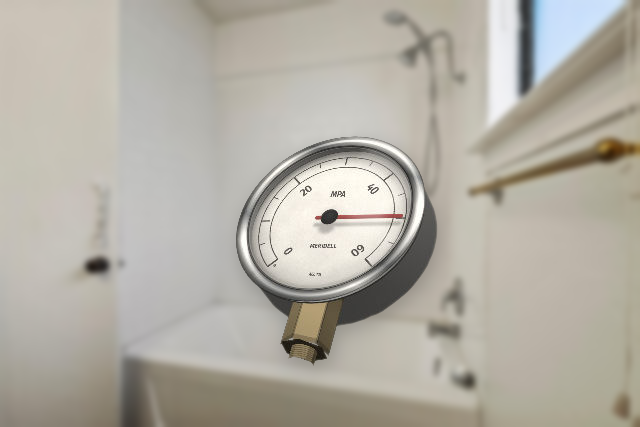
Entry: MPa 50
